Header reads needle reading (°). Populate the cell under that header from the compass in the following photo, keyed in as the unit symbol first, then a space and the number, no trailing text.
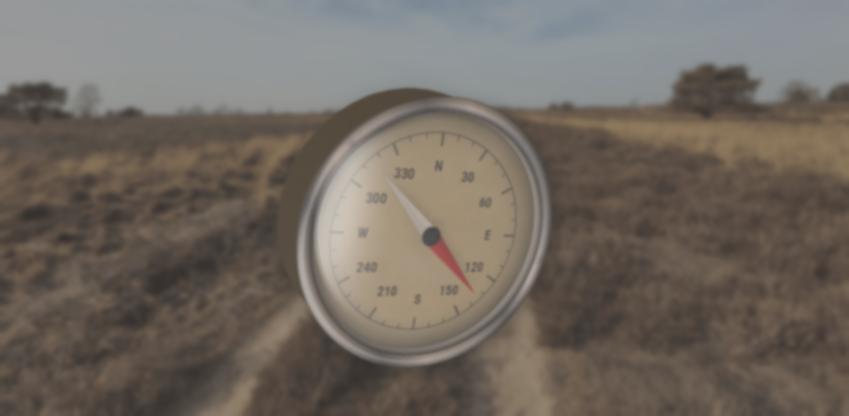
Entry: ° 135
